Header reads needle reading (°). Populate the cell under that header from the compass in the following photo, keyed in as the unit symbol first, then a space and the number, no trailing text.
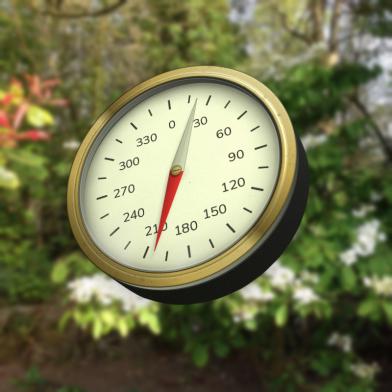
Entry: ° 202.5
